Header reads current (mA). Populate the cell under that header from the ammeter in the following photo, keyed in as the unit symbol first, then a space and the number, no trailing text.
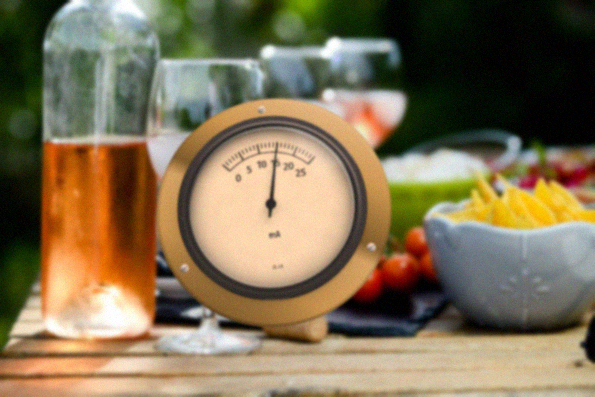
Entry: mA 15
